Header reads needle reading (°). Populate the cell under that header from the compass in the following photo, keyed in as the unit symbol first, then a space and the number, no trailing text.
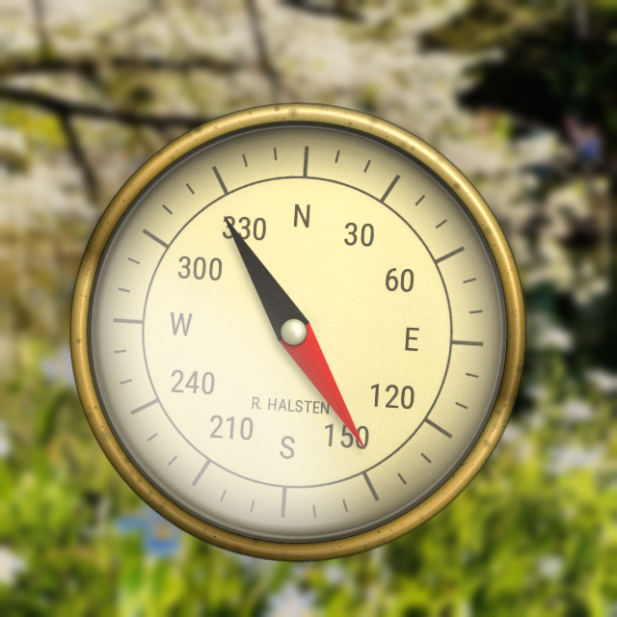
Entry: ° 145
